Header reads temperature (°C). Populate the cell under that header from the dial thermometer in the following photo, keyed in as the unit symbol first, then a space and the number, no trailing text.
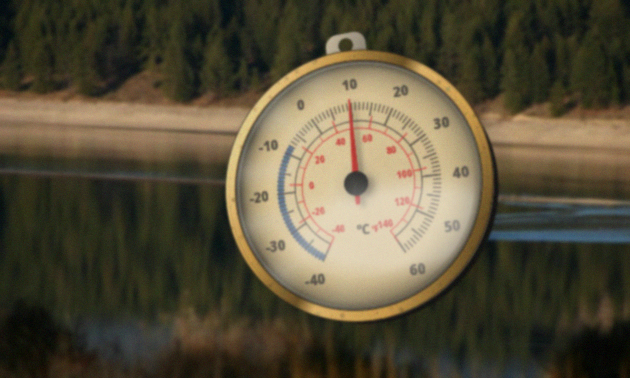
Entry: °C 10
